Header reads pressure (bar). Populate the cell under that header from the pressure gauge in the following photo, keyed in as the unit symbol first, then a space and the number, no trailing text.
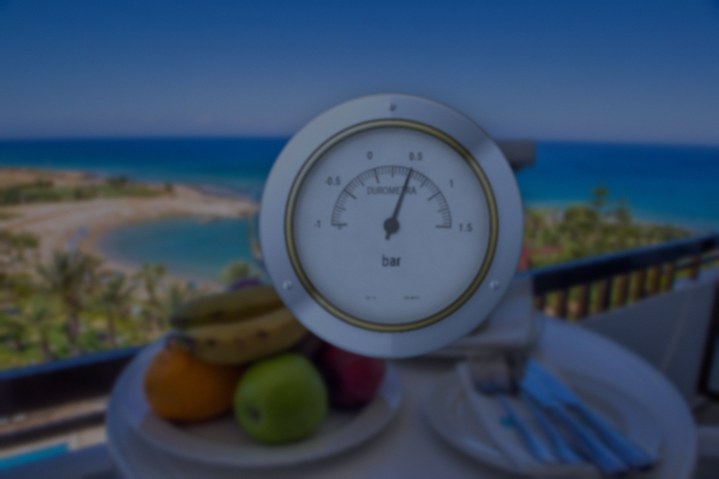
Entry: bar 0.5
